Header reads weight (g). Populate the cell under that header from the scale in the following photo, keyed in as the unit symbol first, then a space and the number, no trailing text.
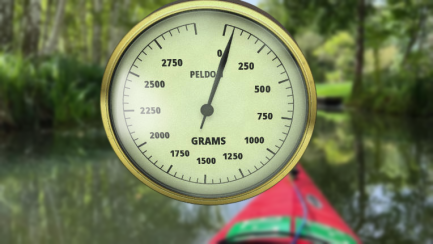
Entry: g 50
